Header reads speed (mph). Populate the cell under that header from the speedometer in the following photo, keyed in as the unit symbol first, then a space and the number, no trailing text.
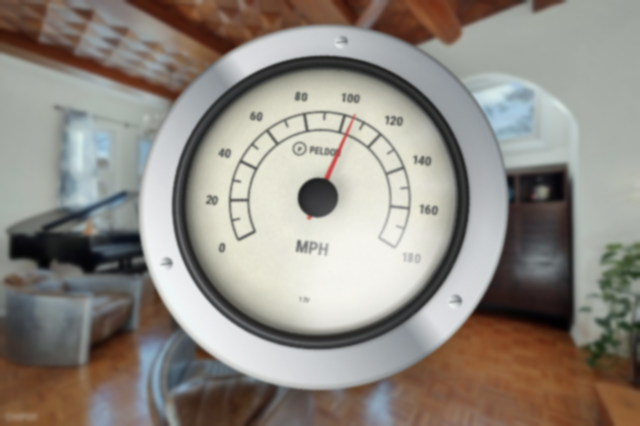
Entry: mph 105
